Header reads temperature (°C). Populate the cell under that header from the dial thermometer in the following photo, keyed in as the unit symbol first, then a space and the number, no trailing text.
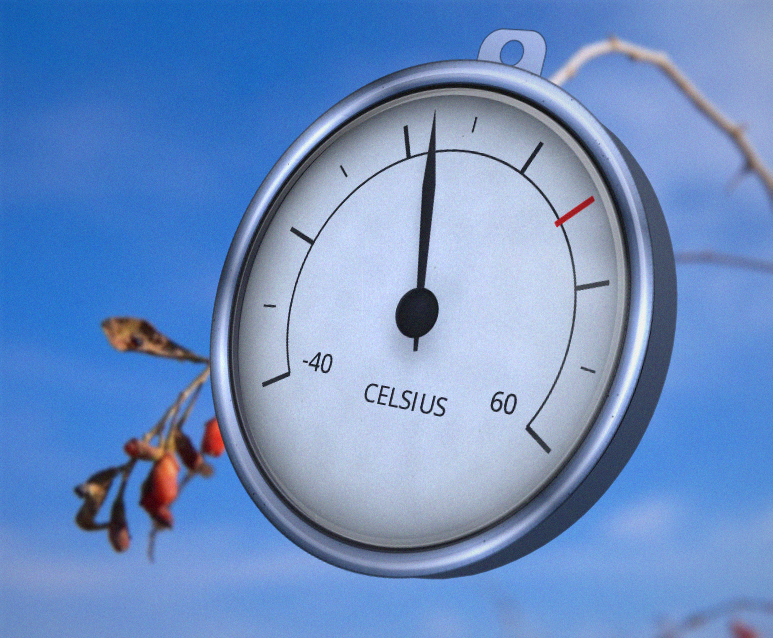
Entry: °C 5
